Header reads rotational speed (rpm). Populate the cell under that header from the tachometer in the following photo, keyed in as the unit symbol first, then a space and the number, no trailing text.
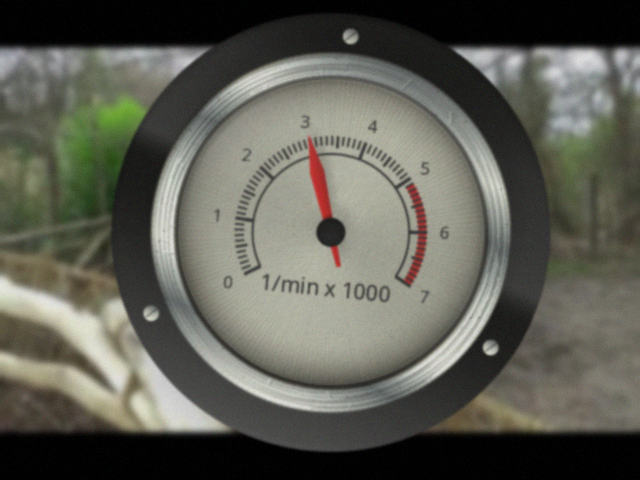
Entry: rpm 3000
